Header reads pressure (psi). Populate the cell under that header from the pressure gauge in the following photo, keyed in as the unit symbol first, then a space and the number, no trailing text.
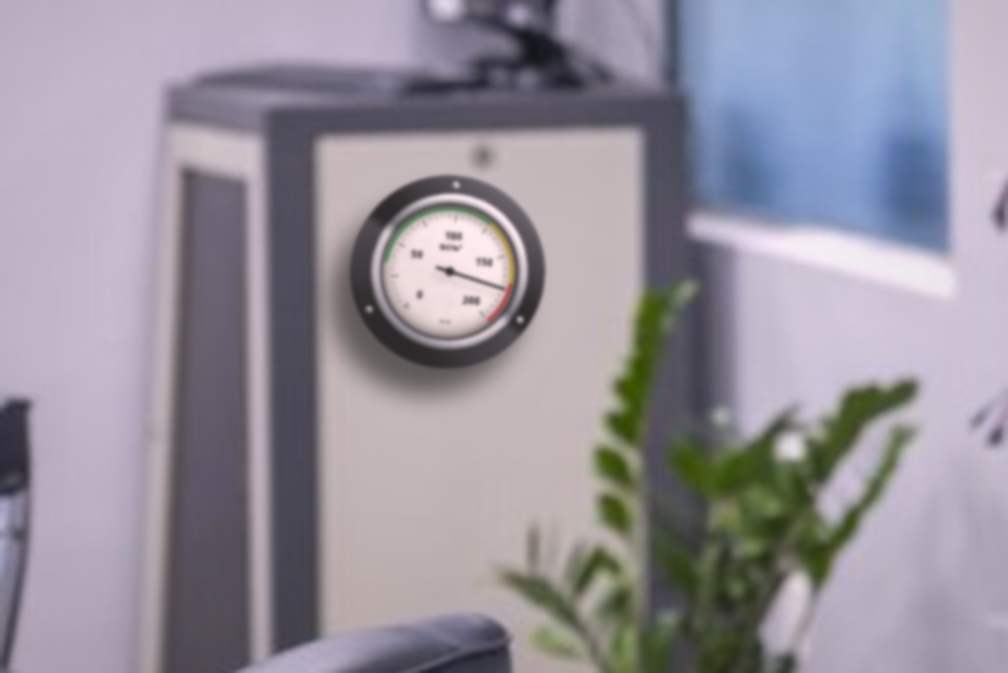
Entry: psi 175
